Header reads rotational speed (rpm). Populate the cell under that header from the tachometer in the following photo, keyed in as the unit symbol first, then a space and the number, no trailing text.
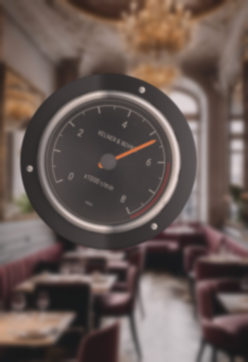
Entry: rpm 5250
